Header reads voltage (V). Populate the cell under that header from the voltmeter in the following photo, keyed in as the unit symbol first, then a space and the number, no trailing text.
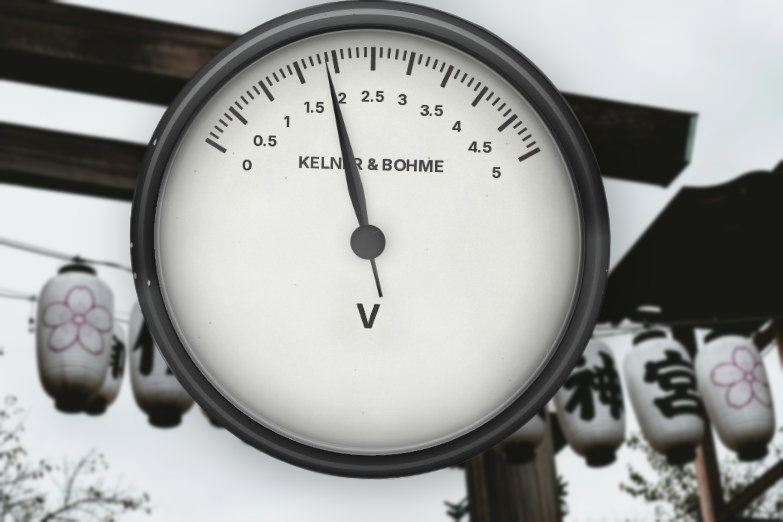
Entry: V 1.9
